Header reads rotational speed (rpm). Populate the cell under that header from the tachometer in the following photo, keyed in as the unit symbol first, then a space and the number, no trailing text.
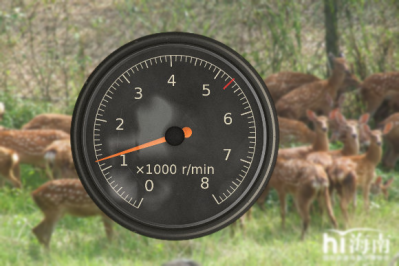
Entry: rpm 1200
